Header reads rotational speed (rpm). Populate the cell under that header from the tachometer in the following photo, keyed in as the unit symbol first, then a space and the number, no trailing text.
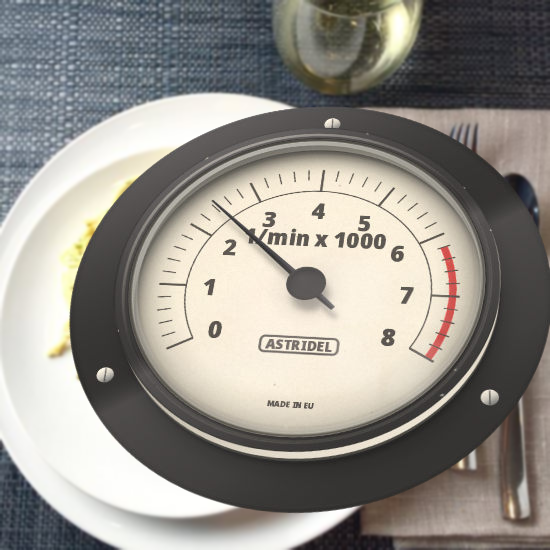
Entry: rpm 2400
